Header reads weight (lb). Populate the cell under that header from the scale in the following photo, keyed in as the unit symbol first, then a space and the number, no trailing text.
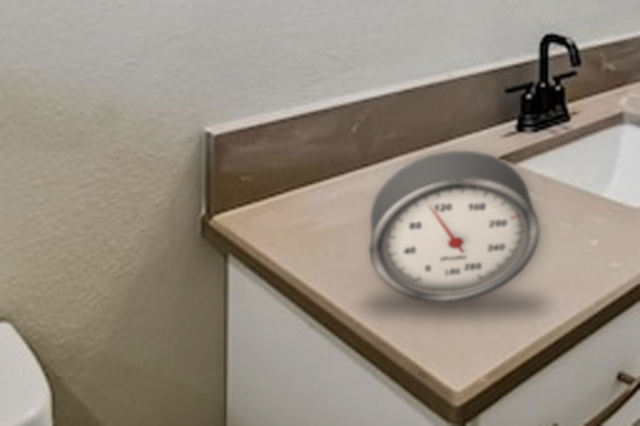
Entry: lb 110
